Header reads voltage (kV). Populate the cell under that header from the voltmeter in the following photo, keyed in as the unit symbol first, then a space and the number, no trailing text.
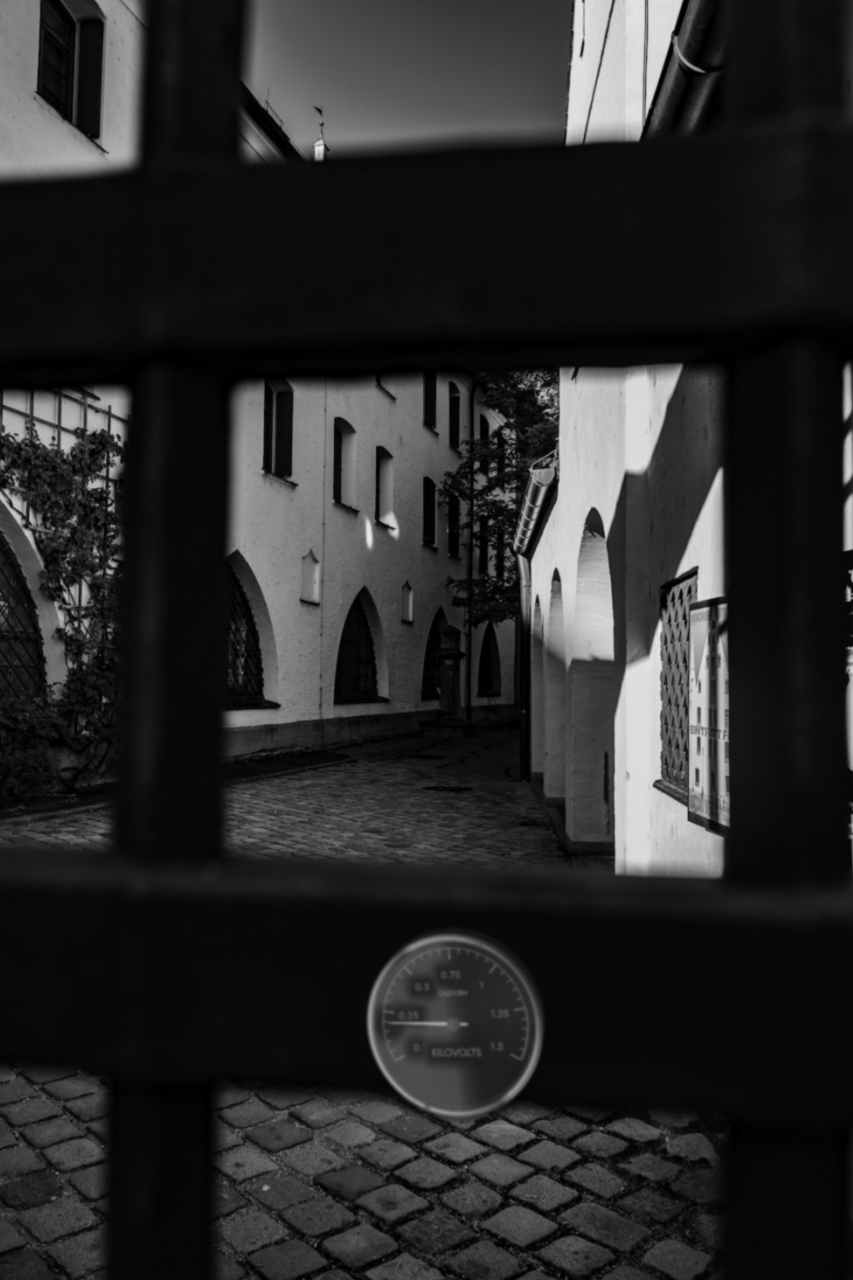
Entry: kV 0.2
